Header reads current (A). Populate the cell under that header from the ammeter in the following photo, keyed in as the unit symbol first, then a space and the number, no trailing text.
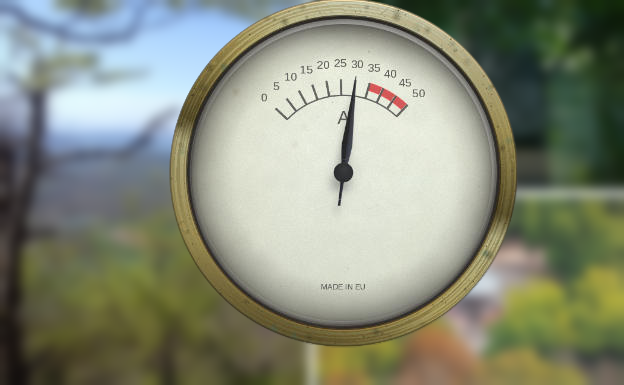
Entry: A 30
